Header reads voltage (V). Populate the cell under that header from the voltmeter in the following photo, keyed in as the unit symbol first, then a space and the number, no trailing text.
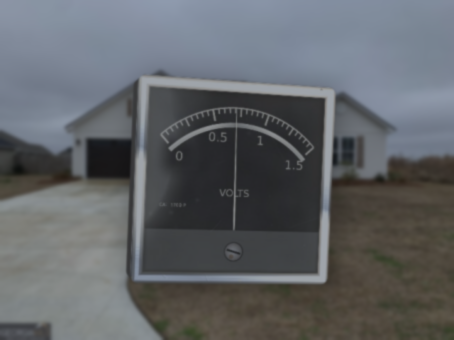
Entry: V 0.7
